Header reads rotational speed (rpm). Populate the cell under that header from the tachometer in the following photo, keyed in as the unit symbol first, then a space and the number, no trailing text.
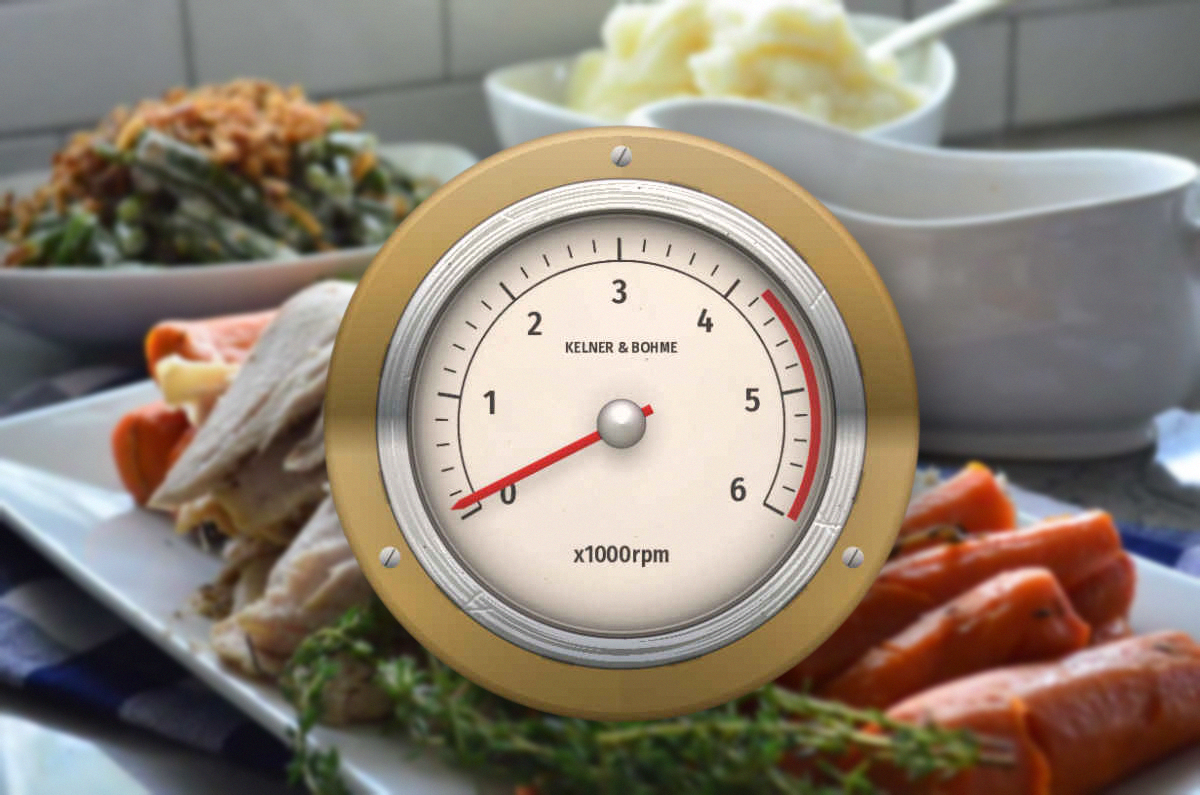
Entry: rpm 100
